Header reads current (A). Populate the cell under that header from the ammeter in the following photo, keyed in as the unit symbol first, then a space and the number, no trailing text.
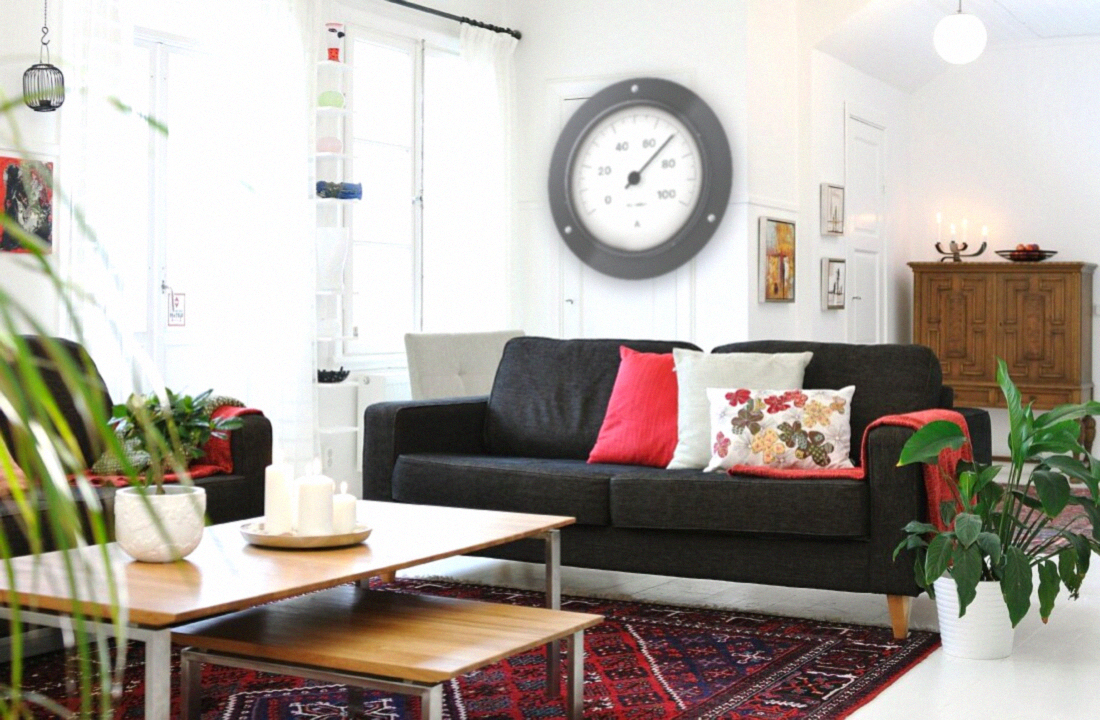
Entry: A 70
